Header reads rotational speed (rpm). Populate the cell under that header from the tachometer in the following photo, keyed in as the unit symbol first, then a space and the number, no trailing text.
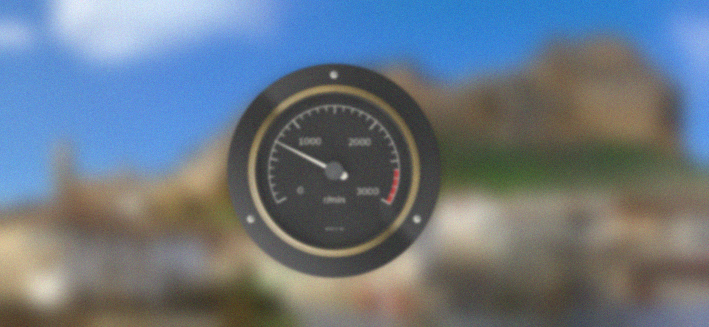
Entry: rpm 700
